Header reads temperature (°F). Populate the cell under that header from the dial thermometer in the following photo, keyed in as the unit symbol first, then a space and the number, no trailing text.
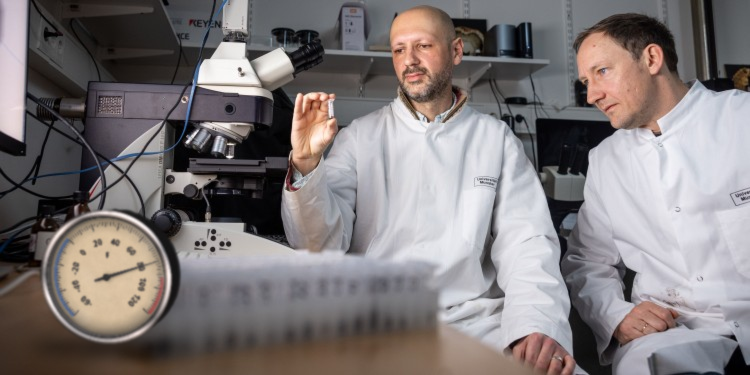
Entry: °F 80
